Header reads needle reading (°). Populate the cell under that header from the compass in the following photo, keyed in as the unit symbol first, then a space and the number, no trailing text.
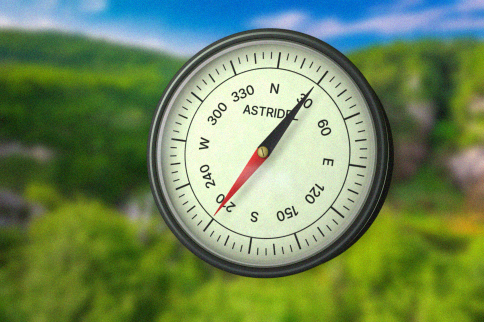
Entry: ° 210
